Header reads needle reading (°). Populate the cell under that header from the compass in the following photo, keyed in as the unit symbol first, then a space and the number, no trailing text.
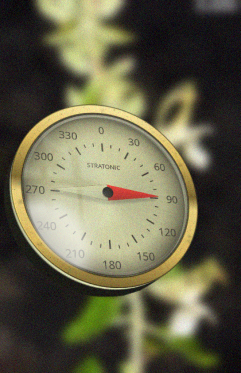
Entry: ° 90
